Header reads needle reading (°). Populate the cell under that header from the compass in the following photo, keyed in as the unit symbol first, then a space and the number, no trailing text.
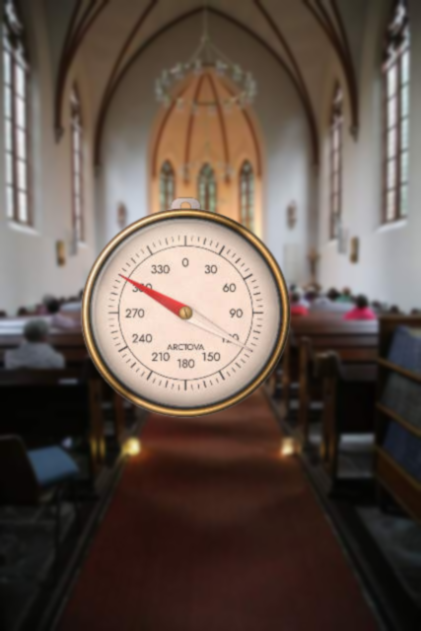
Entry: ° 300
